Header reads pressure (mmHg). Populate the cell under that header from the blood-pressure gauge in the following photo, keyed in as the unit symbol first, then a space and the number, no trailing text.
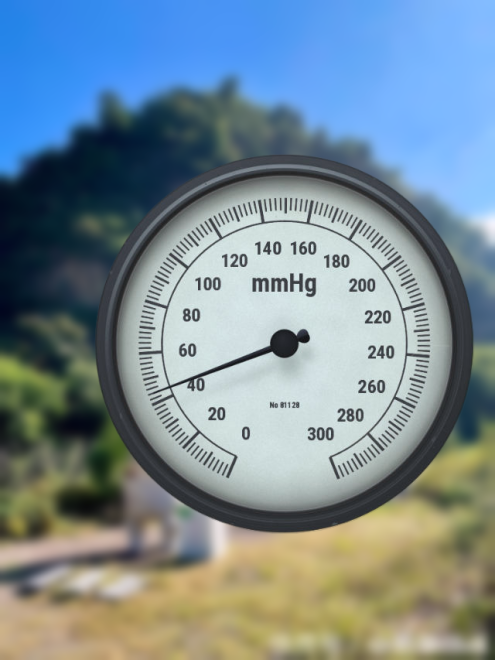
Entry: mmHg 44
